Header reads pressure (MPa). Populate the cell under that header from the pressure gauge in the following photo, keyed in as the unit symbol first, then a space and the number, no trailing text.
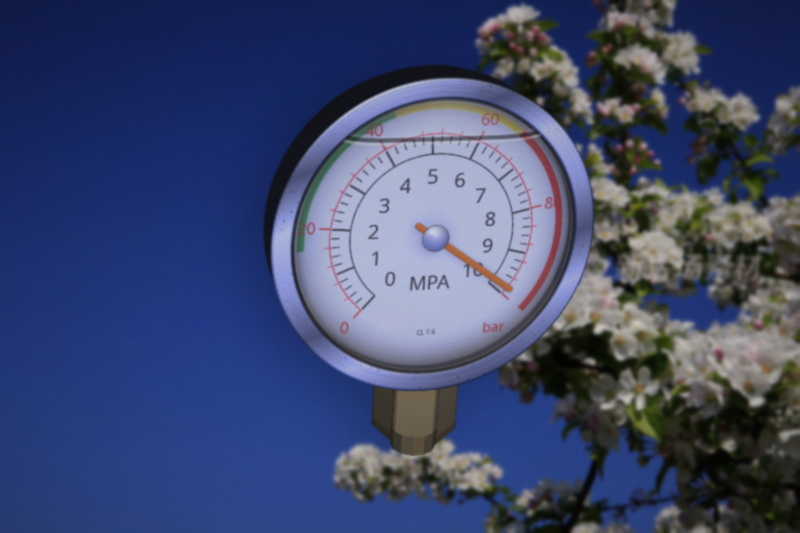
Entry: MPa 9.8
